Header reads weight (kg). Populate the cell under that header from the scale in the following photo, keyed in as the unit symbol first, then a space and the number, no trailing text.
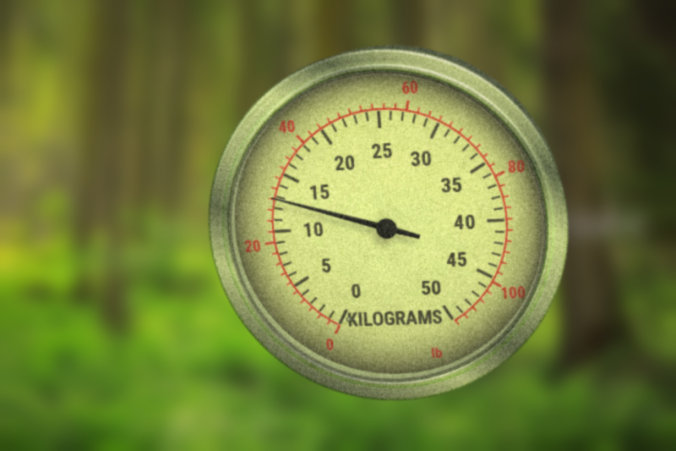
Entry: kg 13
